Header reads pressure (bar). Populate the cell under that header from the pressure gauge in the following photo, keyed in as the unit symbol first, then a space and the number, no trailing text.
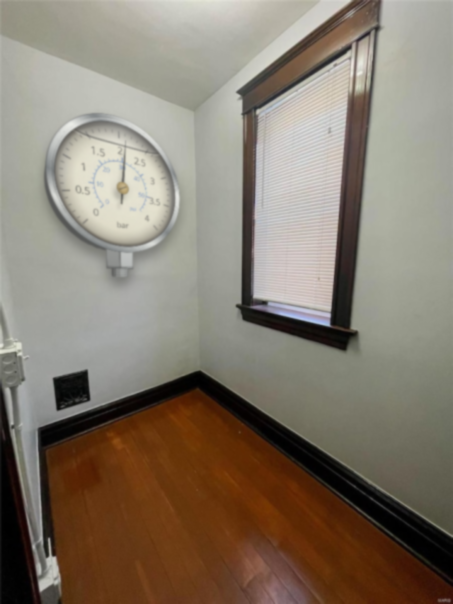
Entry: bar 2.1
